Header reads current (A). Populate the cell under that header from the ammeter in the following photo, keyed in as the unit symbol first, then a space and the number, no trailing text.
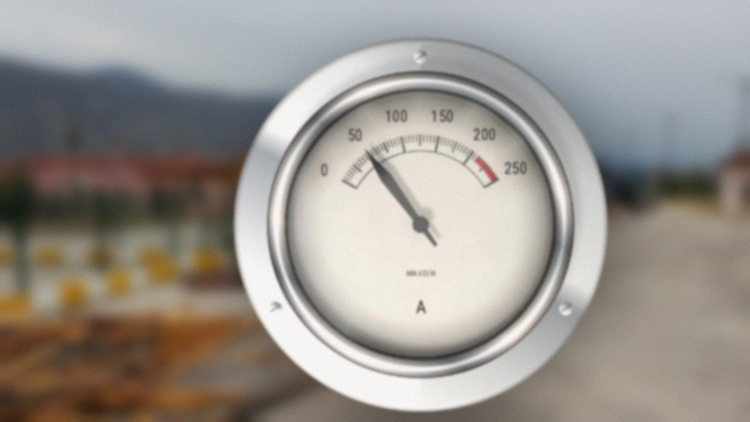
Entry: A 50
